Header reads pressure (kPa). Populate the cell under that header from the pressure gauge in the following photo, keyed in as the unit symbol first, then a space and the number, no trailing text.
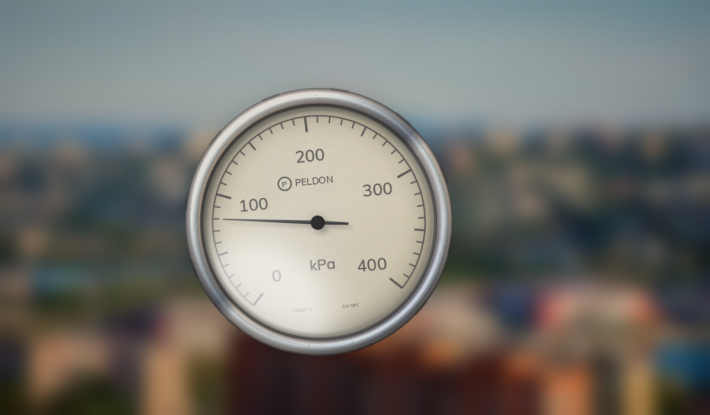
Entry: kPa 80
